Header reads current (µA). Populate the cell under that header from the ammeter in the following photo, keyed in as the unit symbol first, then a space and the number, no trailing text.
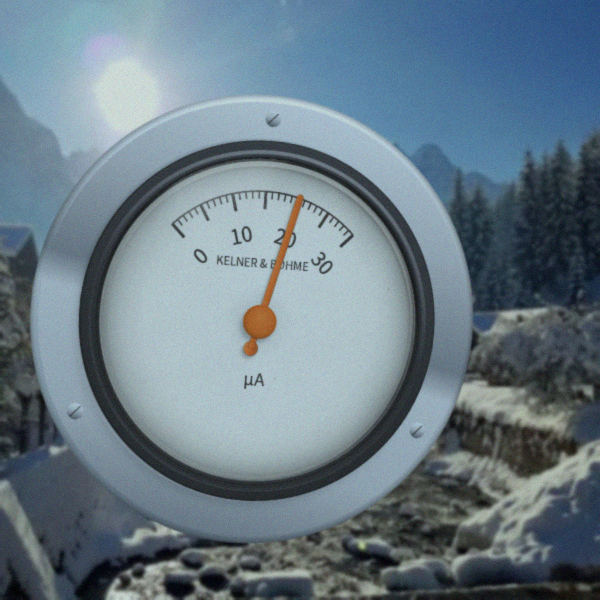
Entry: µA 20
